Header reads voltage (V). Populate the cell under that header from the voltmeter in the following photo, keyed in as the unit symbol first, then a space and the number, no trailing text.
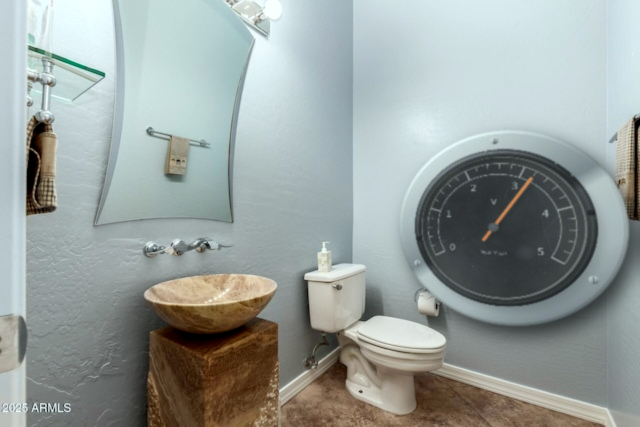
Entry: V 3.2
